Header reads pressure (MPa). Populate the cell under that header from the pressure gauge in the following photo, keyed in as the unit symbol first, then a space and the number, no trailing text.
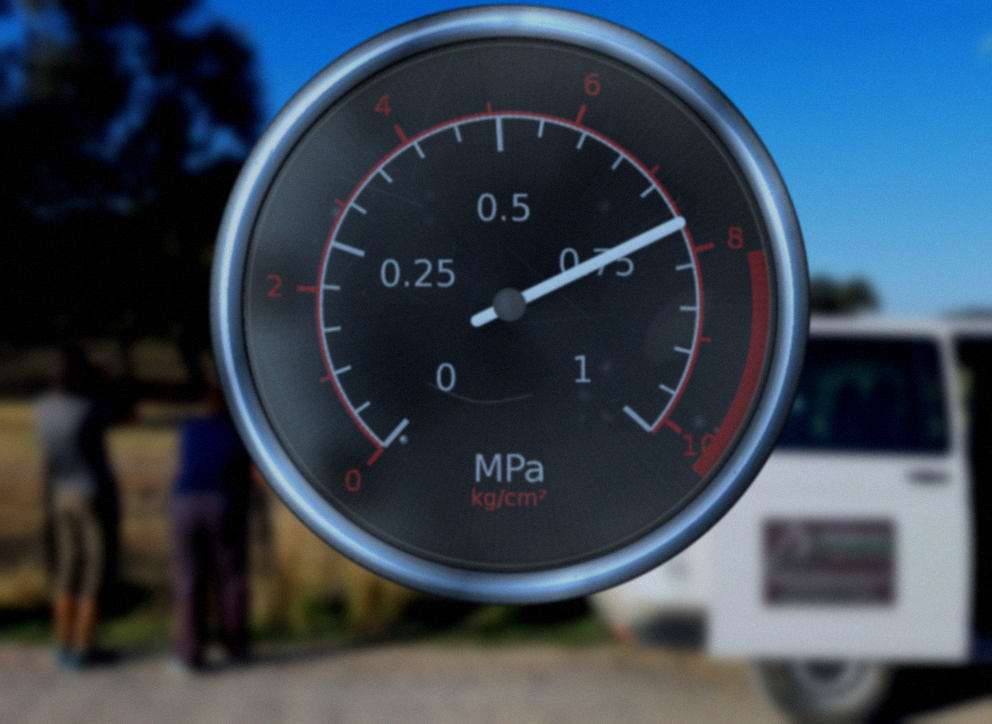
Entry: MPa 0.75
